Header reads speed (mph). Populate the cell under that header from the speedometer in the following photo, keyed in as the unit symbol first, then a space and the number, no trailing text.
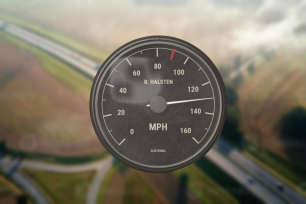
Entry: mph 130
